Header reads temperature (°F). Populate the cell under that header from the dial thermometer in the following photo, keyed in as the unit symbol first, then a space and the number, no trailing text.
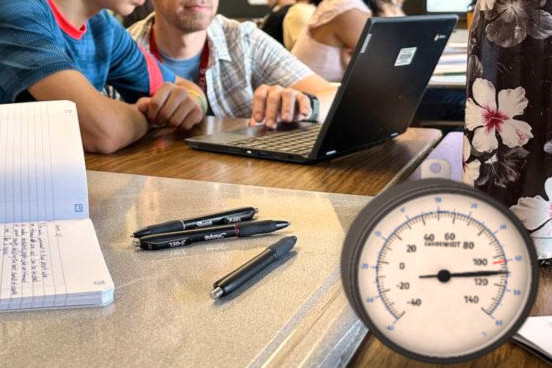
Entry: °F 110
